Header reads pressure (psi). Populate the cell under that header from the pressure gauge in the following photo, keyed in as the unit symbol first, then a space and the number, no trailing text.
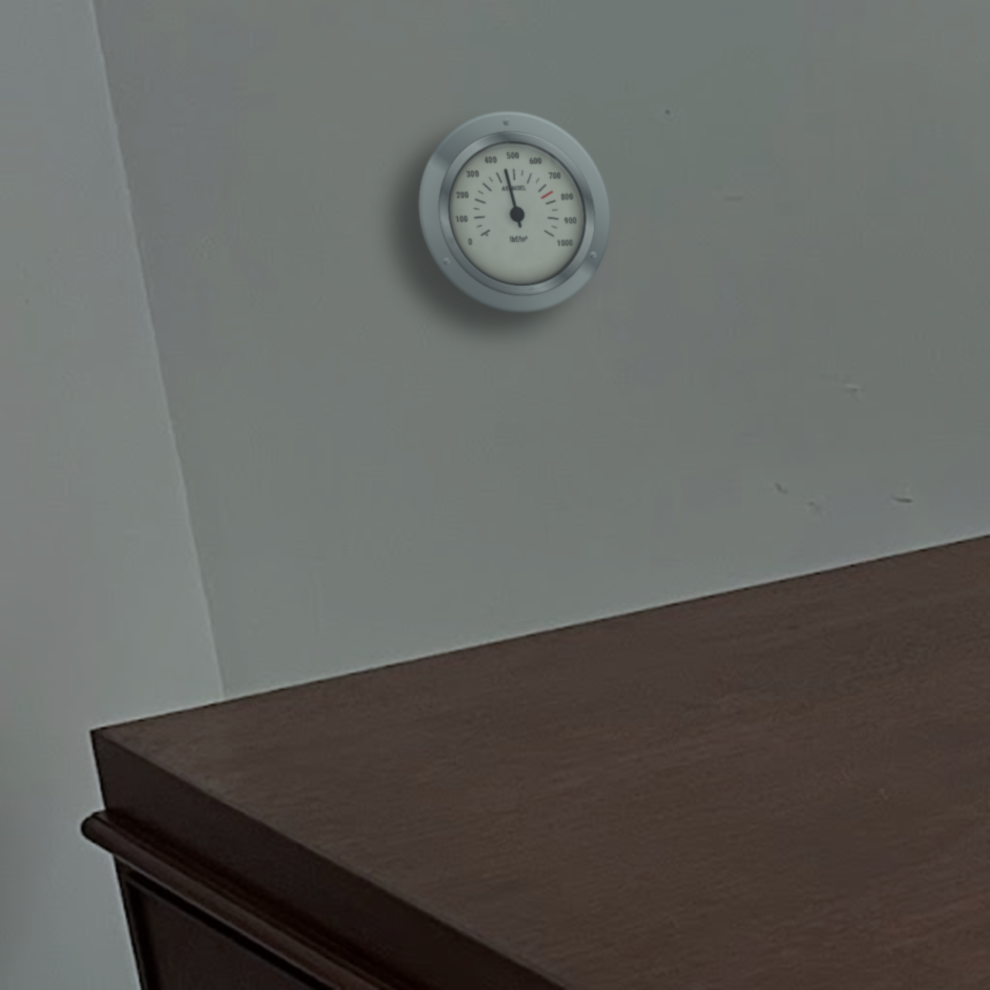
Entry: psi 450
